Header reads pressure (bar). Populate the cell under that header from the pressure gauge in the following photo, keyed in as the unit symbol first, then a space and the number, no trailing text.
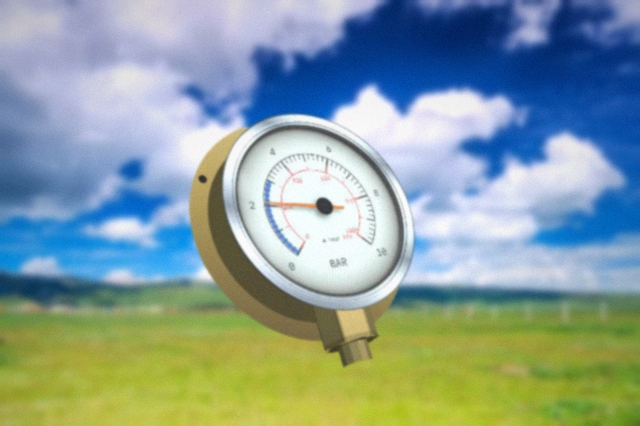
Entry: bar 2
